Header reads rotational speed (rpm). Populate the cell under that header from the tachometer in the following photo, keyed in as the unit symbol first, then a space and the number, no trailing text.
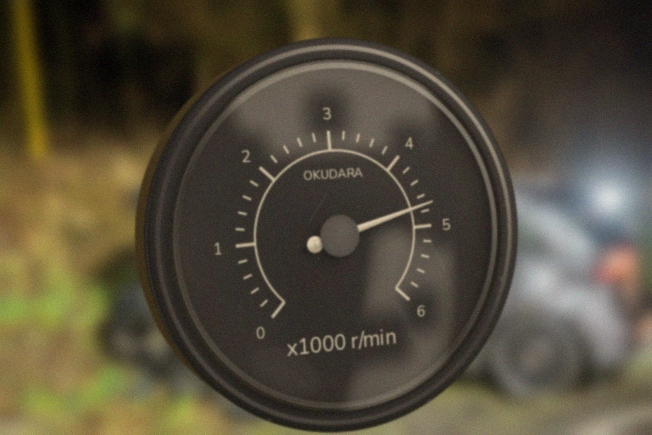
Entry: rpm 4700
